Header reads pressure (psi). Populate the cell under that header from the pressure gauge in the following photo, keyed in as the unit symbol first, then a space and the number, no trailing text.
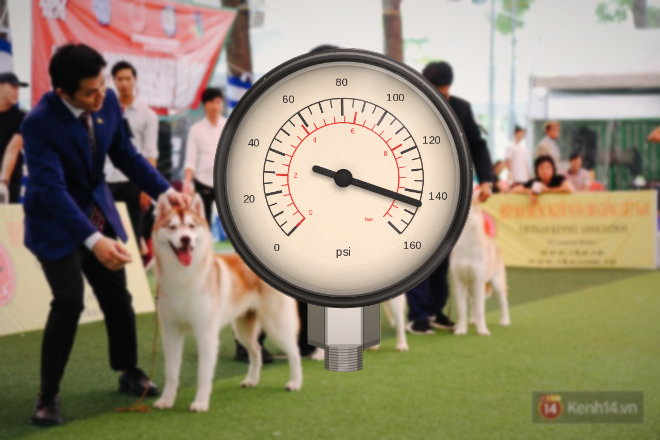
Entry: psi 145
